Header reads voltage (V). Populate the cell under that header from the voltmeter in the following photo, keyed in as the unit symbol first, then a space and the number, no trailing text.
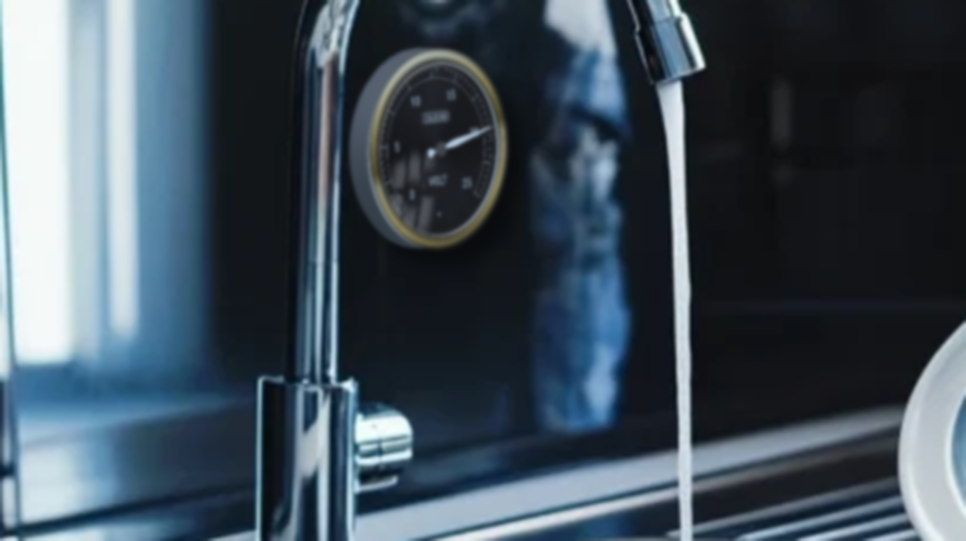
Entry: V 20
